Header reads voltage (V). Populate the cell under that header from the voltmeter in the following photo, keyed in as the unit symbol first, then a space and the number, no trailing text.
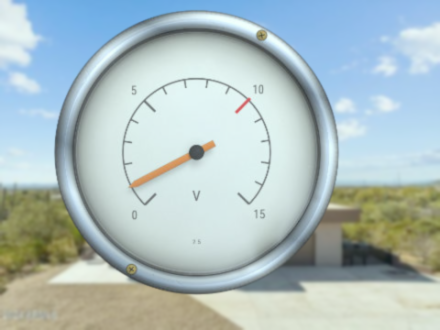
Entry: V 1
